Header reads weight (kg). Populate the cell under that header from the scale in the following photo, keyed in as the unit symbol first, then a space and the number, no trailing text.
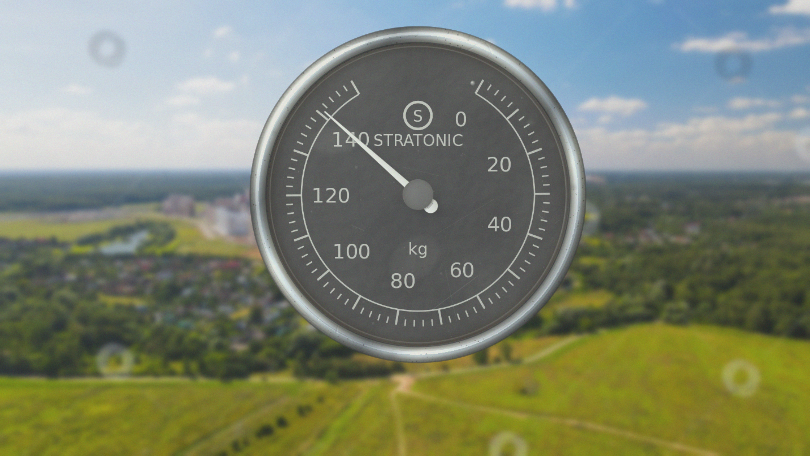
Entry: kg 141
